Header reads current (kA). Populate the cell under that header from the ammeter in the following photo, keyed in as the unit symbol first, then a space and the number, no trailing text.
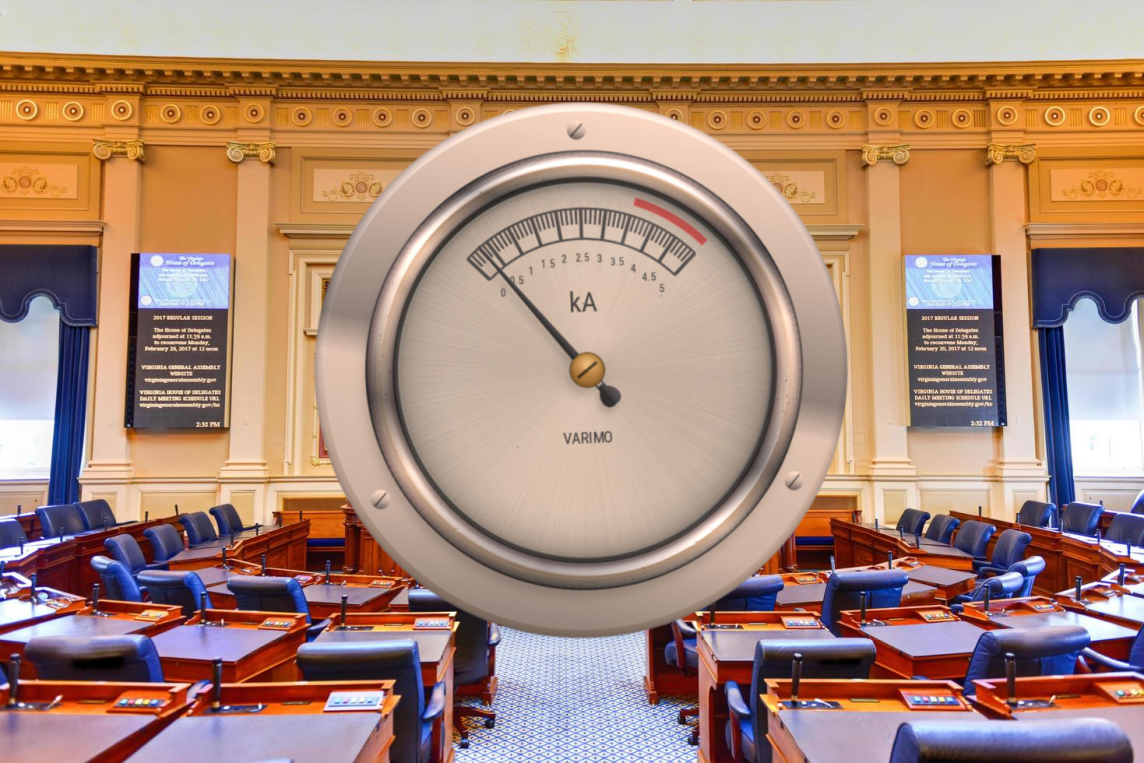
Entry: kA 0.3
